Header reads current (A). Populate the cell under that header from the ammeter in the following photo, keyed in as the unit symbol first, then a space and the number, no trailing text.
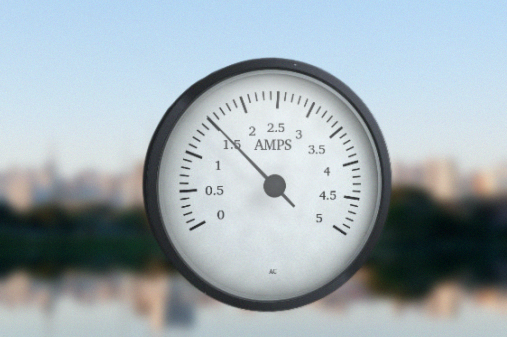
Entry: A 1.5
